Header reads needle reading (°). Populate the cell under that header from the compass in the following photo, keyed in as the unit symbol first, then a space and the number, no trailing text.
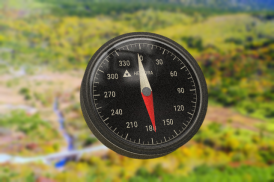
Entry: ° 175
